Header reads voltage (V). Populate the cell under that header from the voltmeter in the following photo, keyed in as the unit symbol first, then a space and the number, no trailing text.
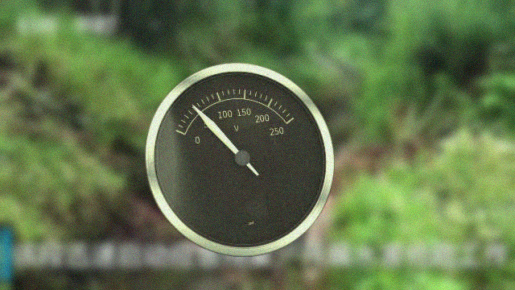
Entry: V 50
